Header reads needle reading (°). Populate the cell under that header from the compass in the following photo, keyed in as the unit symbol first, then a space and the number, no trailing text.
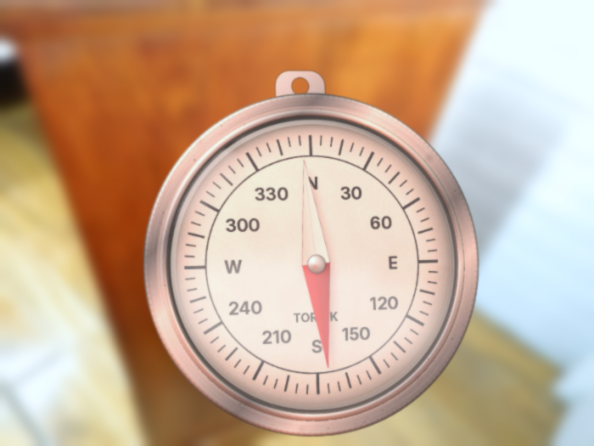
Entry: ° 175
